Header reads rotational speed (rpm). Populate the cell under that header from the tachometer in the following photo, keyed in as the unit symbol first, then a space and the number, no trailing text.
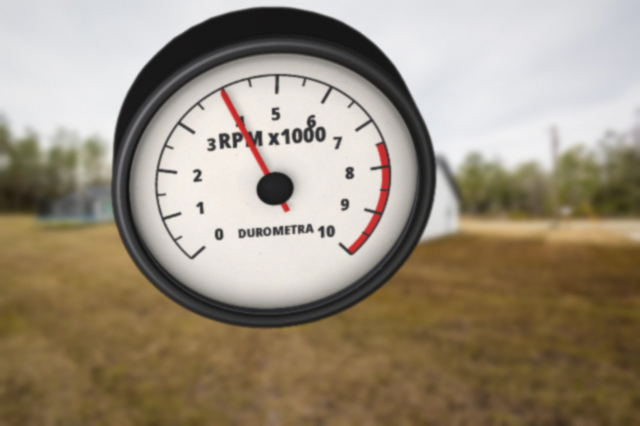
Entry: rpm 4000
